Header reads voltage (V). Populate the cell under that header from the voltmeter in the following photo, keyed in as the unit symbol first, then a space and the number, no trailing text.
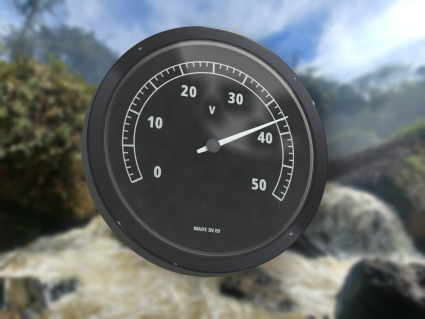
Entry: V 38
